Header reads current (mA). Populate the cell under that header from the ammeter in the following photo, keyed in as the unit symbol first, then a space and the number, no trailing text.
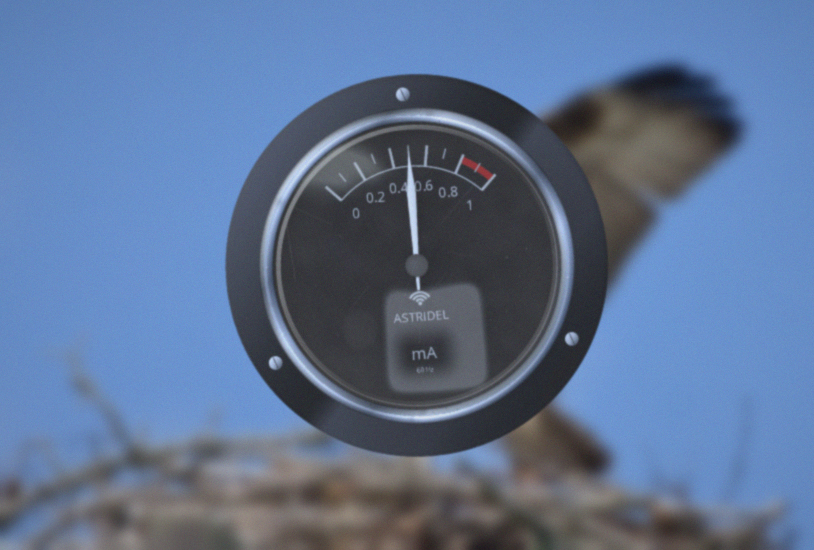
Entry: mA 0.5
